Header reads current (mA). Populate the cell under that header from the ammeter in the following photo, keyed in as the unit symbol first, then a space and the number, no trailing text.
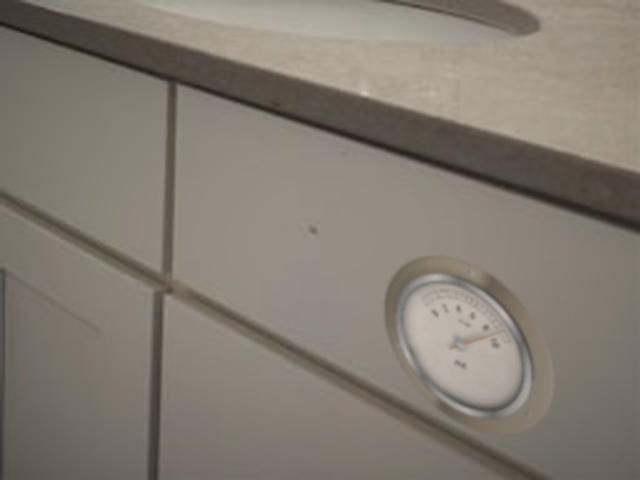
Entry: mA 9
